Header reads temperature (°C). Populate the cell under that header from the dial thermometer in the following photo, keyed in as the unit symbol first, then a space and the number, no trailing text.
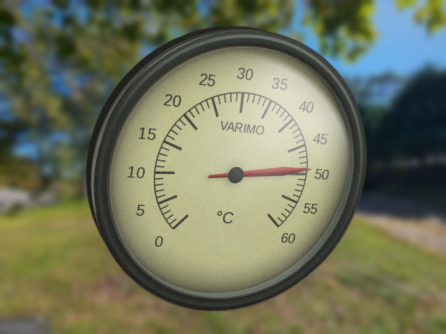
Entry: °C 49
